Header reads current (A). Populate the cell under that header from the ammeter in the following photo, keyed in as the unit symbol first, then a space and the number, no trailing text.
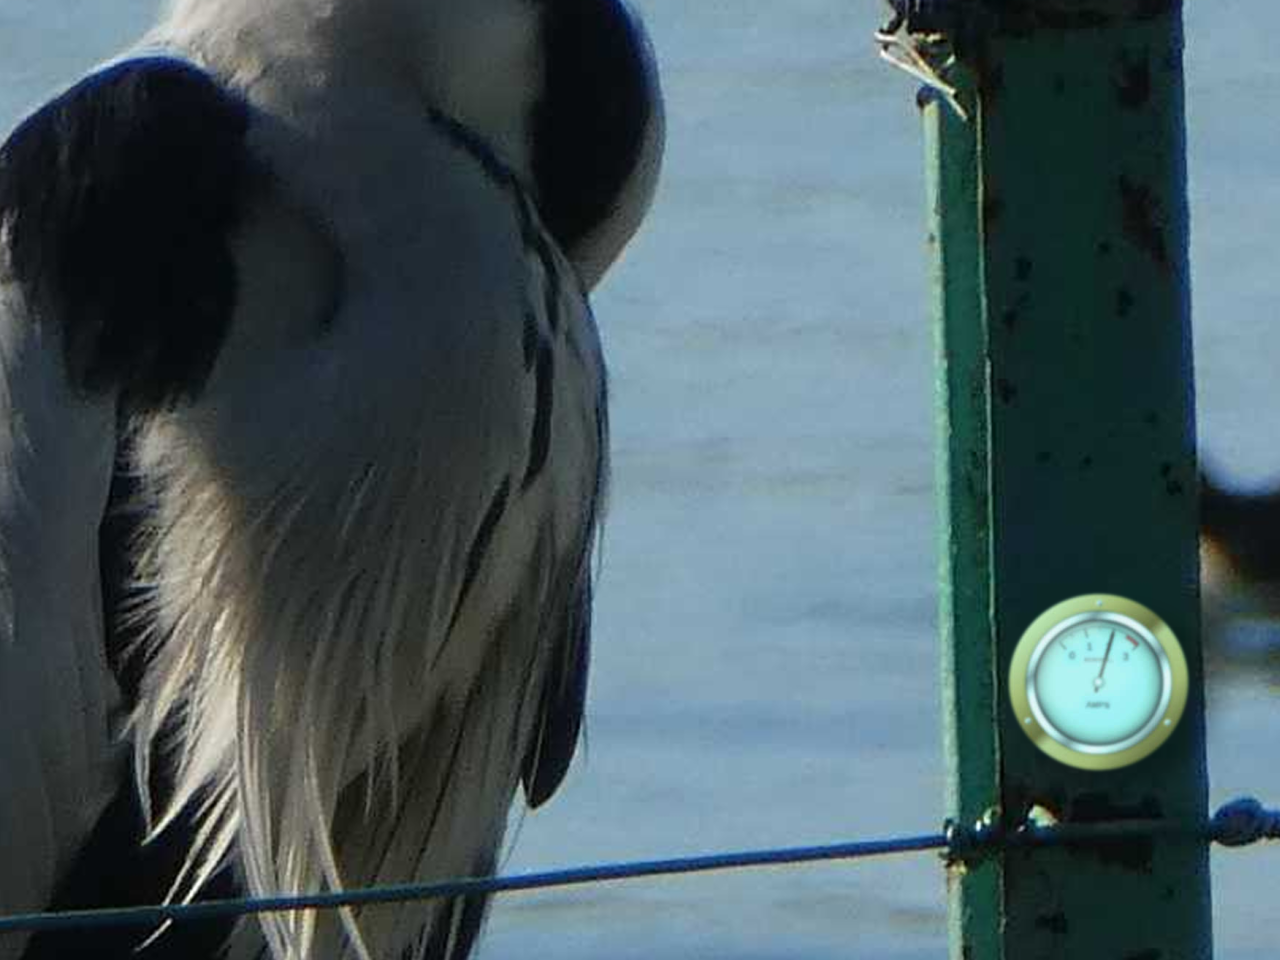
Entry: A 2
